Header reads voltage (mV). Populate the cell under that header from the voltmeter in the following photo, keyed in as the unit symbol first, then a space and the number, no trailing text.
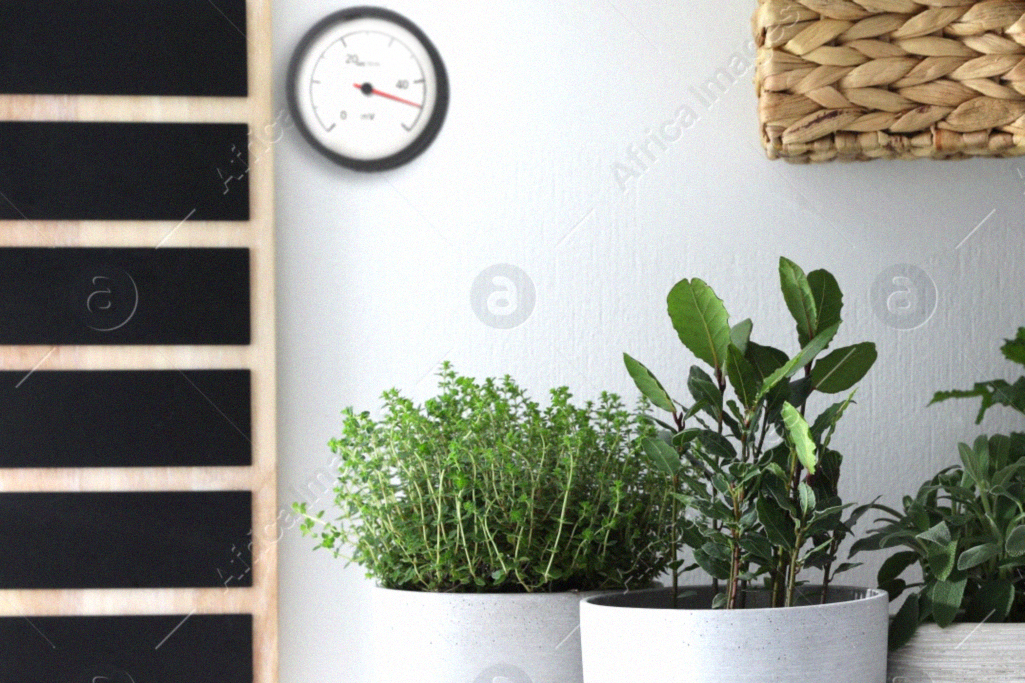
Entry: mV 45
